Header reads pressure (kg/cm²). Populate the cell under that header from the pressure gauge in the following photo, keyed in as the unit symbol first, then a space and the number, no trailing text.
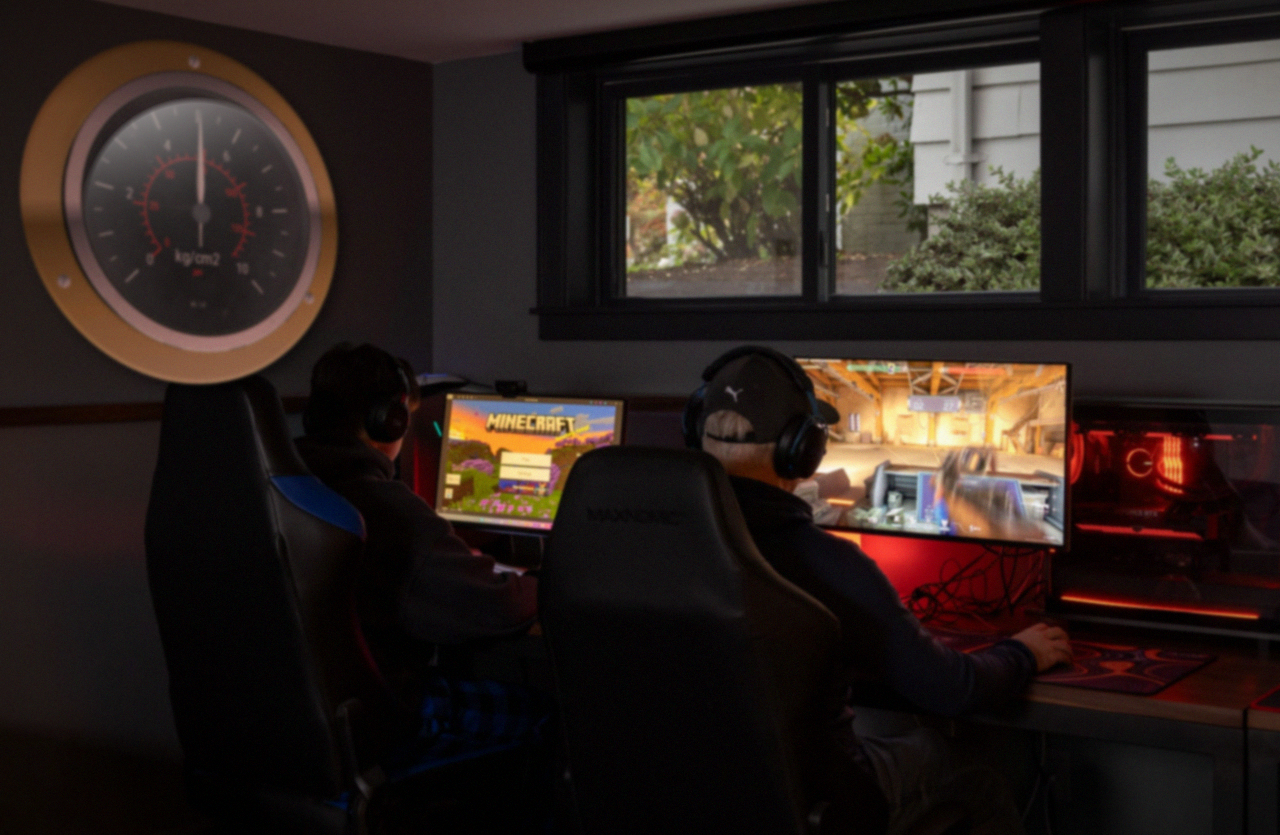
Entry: kg/cm² 5
